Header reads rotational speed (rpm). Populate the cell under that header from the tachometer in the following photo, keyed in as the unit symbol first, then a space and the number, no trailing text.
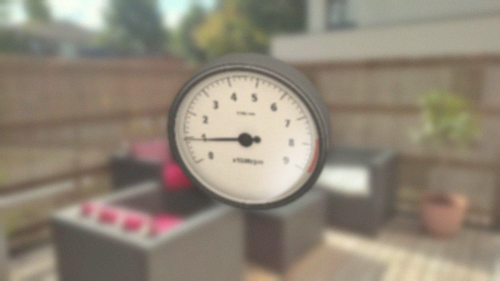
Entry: rpm 1000
